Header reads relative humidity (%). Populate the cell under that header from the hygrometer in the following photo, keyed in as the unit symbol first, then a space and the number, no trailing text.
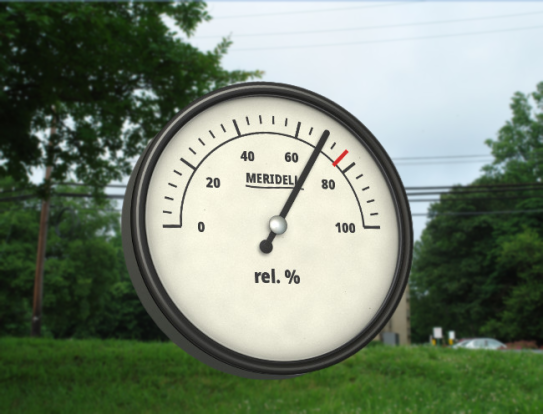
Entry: % 68
